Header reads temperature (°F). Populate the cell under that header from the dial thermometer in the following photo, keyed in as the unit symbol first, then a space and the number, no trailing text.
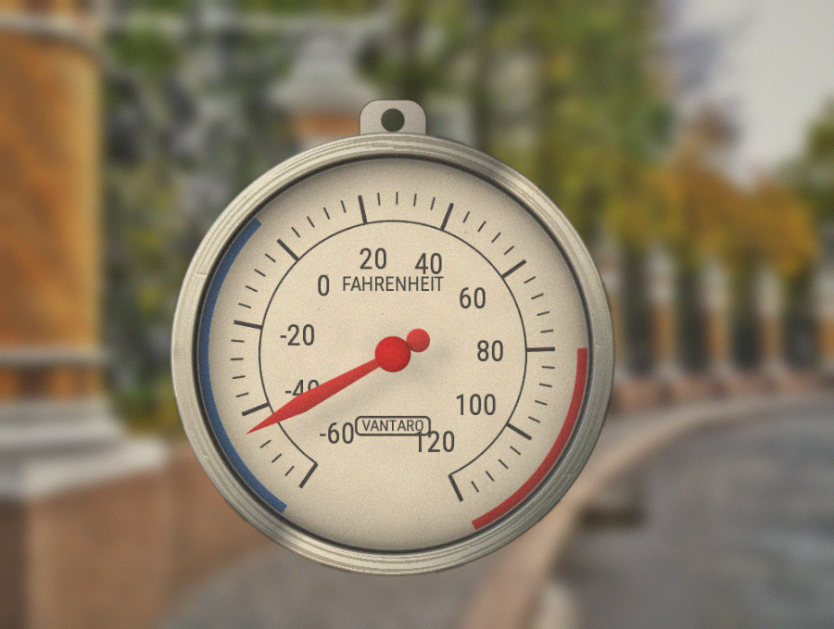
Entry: °F -44
